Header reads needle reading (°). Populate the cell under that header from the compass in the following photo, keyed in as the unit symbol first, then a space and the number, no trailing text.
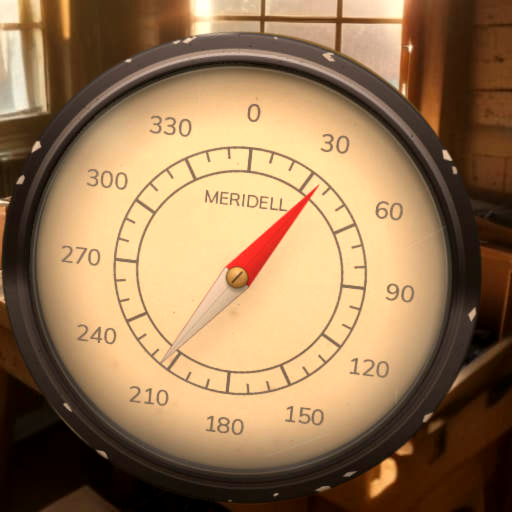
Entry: ° 35
